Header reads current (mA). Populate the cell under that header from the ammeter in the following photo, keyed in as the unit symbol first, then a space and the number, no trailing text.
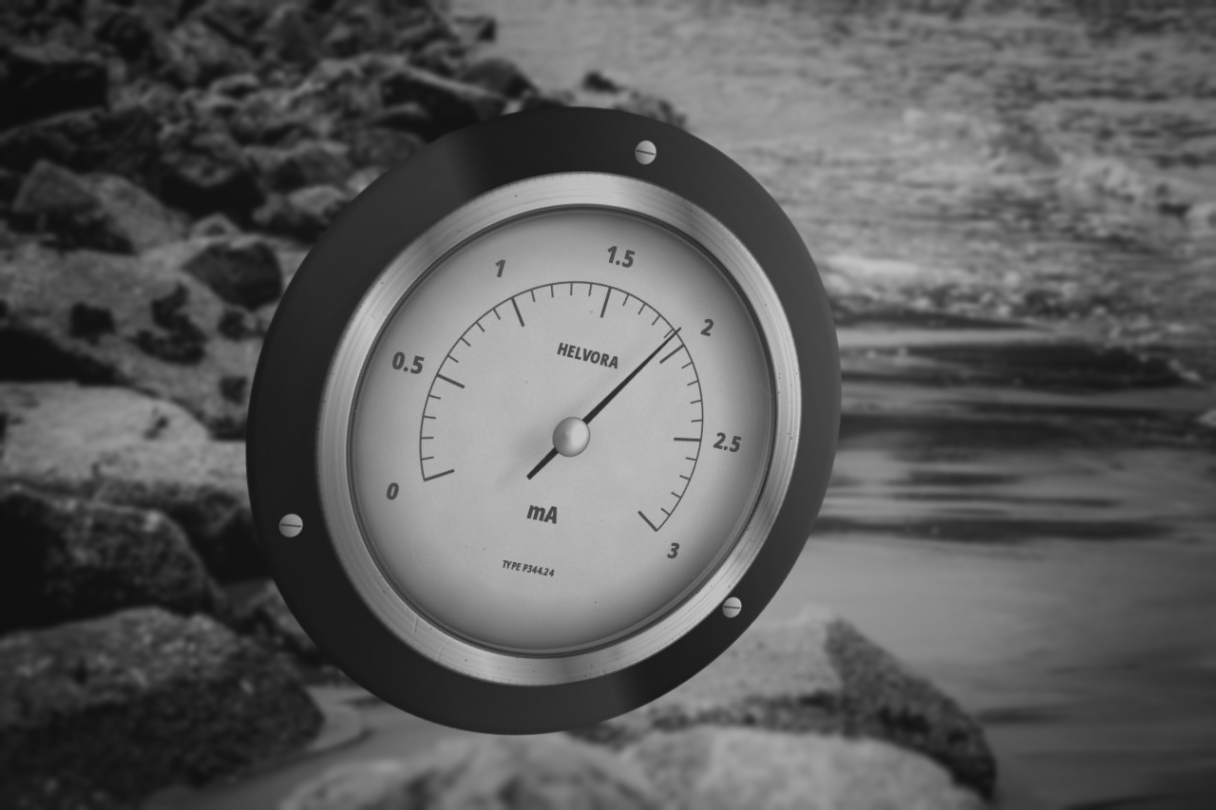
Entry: mA 1.9
